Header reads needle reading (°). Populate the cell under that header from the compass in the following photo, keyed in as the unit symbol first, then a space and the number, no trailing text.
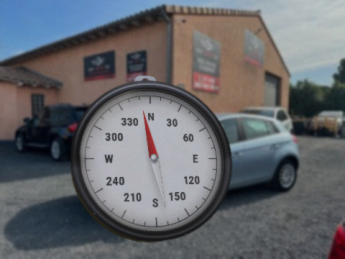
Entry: ° 350
